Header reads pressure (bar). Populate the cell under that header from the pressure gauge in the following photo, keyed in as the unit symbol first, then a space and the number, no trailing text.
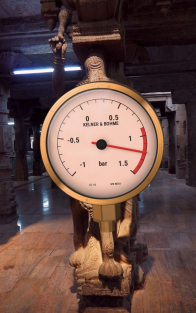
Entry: bar 1.2
